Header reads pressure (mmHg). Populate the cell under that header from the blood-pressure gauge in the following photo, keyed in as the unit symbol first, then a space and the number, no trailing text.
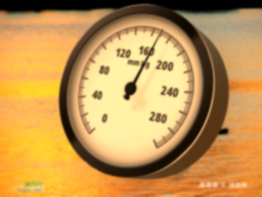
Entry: mmHg 170
